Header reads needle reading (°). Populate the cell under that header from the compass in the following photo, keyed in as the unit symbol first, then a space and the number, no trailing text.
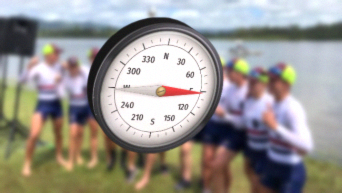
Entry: ° 90
